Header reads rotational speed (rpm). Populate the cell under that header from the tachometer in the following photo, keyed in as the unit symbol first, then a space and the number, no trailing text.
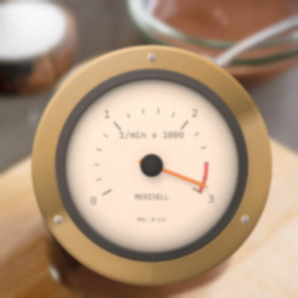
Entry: rpm 2900
